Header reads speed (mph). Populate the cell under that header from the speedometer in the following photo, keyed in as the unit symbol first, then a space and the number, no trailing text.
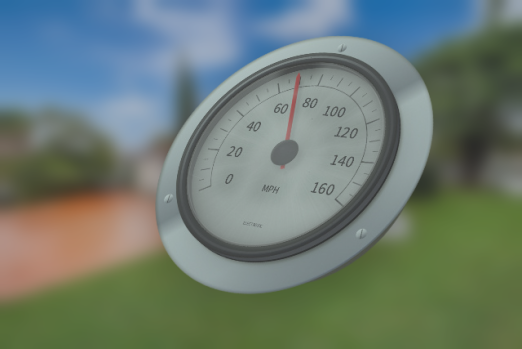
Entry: mph 70
